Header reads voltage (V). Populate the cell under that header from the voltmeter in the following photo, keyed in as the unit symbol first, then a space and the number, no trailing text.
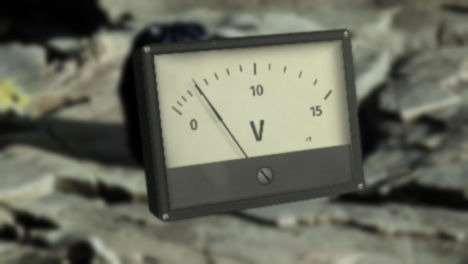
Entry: V 5
